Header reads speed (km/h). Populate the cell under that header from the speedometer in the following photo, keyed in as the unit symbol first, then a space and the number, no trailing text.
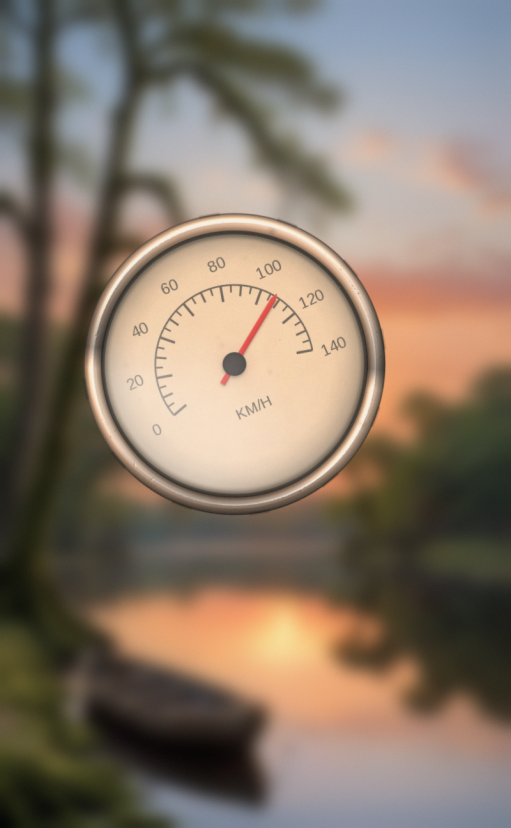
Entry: km/h 107.5
